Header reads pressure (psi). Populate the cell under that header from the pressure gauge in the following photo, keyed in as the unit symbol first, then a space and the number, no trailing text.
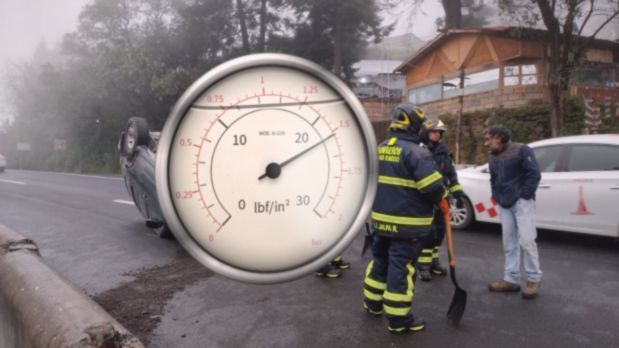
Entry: psi 22
